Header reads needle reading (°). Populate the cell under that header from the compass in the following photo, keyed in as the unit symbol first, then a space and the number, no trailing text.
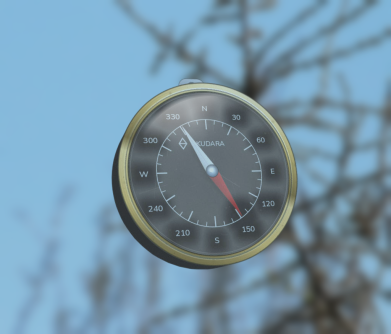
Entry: ° 150
